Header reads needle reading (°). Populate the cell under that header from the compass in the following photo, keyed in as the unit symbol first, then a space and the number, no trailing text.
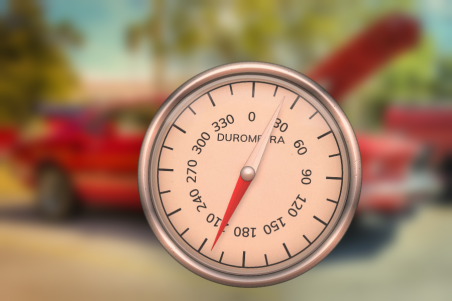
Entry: ° 202.5
